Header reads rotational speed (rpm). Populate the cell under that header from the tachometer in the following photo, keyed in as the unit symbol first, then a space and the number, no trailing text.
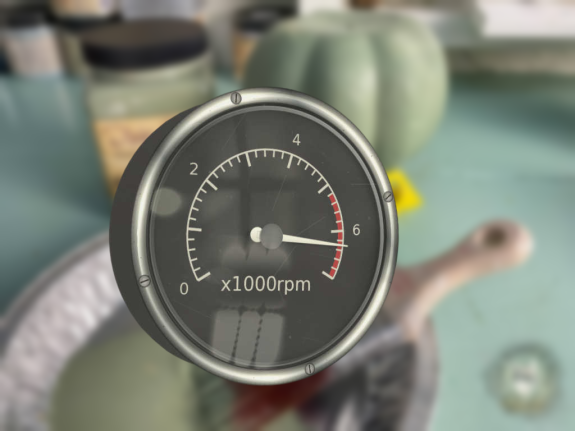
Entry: rpm 6300
